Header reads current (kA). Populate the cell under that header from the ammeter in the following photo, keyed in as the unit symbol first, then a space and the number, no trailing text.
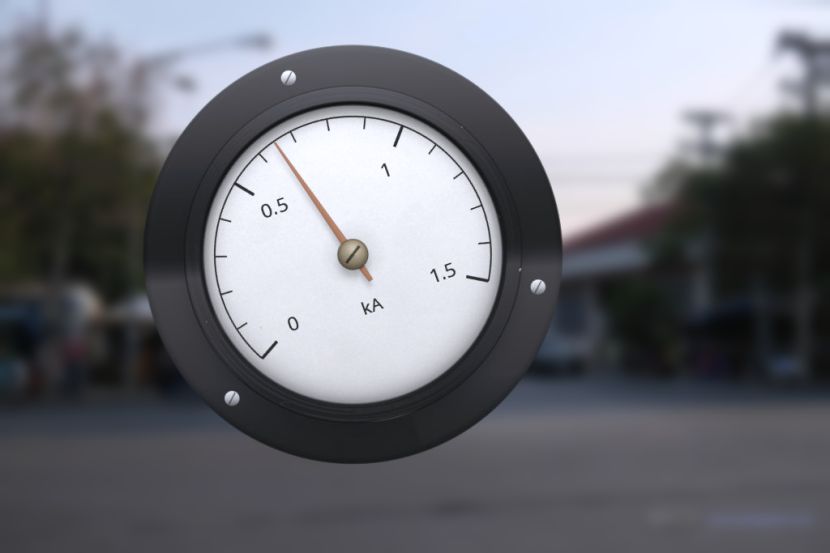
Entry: kA 0.65
